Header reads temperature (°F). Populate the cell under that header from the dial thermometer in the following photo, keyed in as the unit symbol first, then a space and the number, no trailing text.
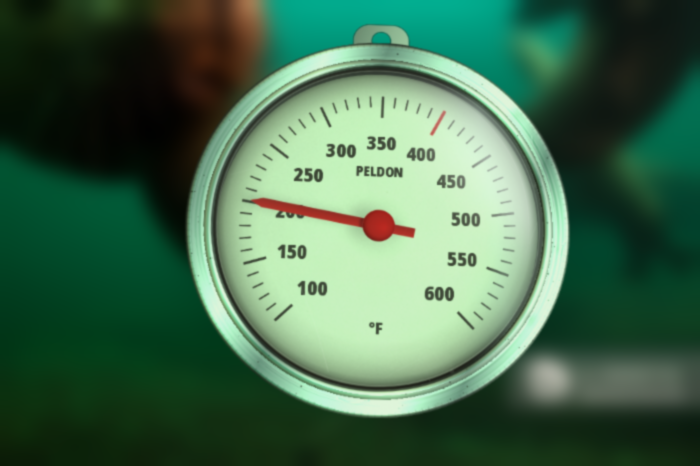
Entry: °F 200
